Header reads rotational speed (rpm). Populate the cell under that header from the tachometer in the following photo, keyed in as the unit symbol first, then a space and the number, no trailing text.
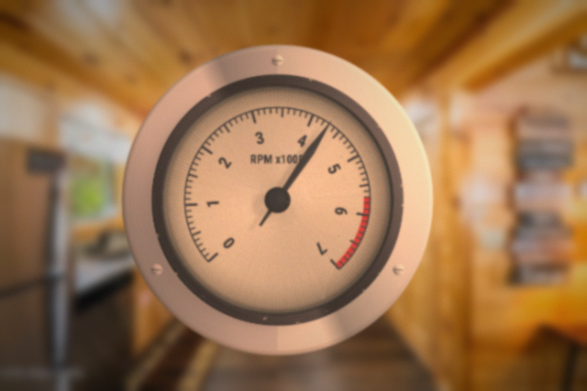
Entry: rpm 4300
